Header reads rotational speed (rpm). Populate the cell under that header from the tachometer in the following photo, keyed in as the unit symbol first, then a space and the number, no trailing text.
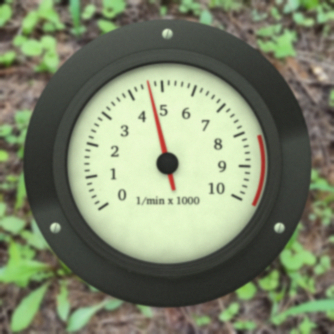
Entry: rpm 4600
